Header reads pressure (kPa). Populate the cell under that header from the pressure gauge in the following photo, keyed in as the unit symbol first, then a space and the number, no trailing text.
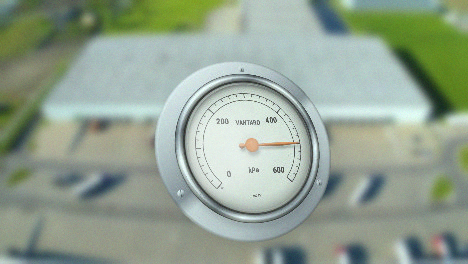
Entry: kPa 500
